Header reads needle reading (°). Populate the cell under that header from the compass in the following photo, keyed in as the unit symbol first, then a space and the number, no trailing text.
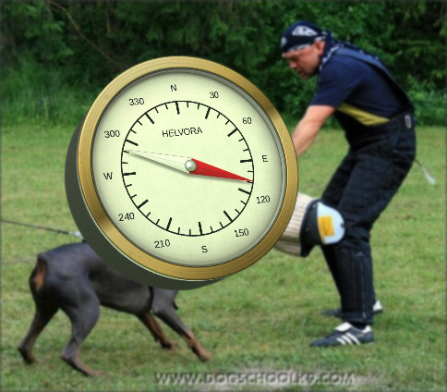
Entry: ° 110
